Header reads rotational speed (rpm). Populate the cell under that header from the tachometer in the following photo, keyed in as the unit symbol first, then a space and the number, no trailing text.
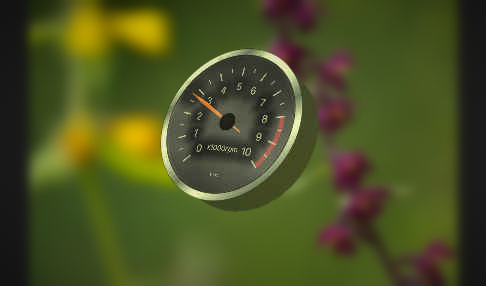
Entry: rpm 2750
